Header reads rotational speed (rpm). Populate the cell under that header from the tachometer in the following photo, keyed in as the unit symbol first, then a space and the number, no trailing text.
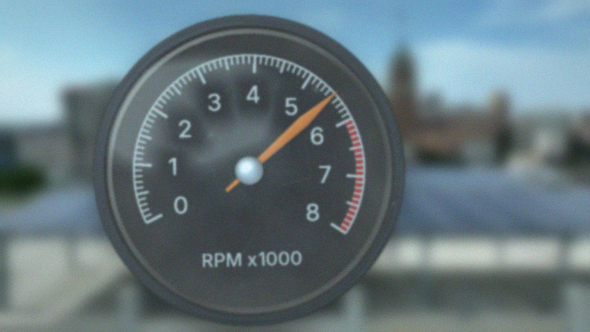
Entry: rpm 5500
